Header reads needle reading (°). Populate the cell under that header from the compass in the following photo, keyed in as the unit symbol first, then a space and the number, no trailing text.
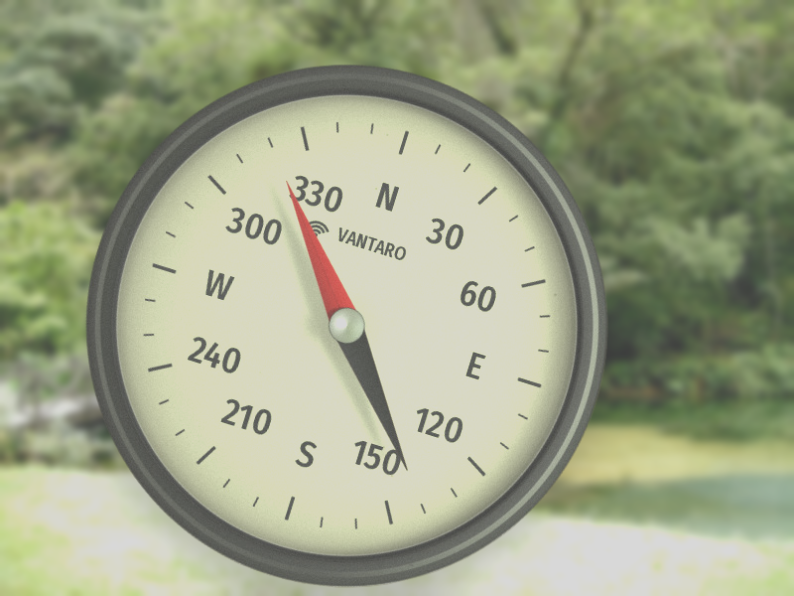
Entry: ° 320
